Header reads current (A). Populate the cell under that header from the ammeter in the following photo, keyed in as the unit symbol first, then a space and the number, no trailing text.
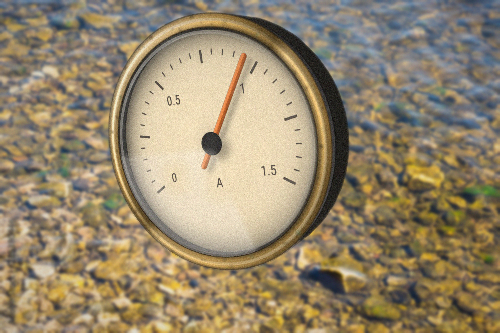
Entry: A 0.95
